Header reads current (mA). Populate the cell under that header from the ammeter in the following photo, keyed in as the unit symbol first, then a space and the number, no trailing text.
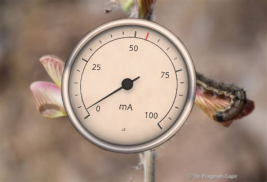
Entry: mA 2.5
